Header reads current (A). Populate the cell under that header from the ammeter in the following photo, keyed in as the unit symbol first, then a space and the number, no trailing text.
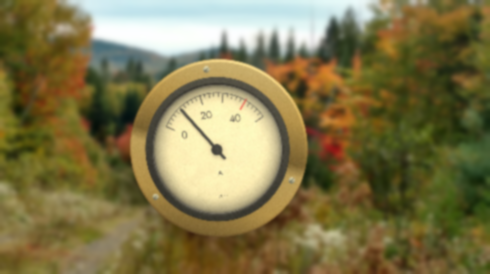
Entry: A 10
